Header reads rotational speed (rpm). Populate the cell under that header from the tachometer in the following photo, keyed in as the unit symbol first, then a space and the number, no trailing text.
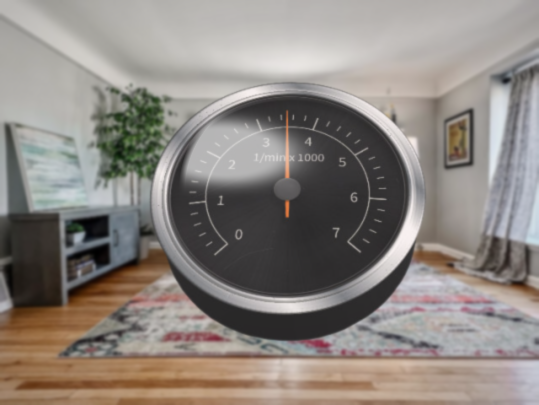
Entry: rpm 3500
